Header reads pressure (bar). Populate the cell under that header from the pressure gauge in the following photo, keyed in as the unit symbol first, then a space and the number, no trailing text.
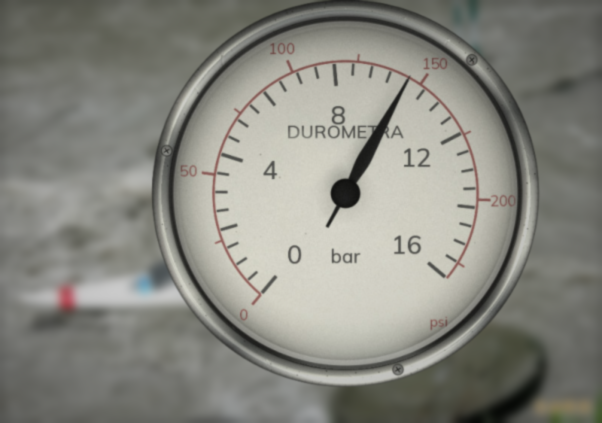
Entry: bar 10
